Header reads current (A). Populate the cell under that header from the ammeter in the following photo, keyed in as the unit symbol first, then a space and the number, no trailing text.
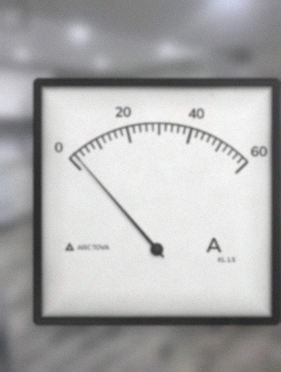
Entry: A 2
